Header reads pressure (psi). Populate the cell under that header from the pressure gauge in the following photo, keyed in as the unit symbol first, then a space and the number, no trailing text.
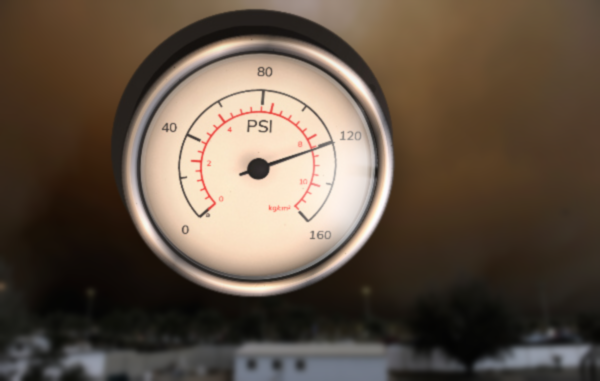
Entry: psi 120
